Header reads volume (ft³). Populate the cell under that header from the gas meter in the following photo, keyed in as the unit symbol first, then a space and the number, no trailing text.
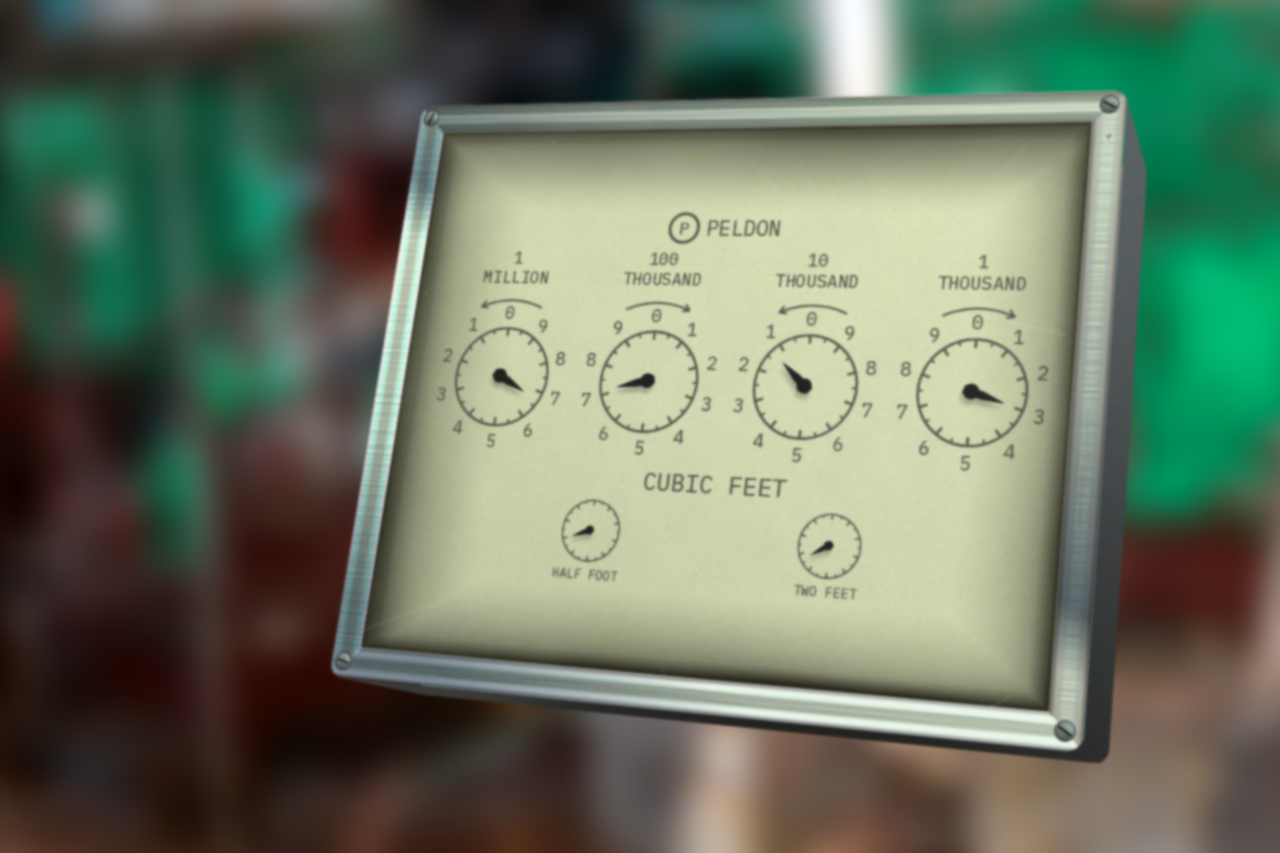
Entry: ft³ 671300
